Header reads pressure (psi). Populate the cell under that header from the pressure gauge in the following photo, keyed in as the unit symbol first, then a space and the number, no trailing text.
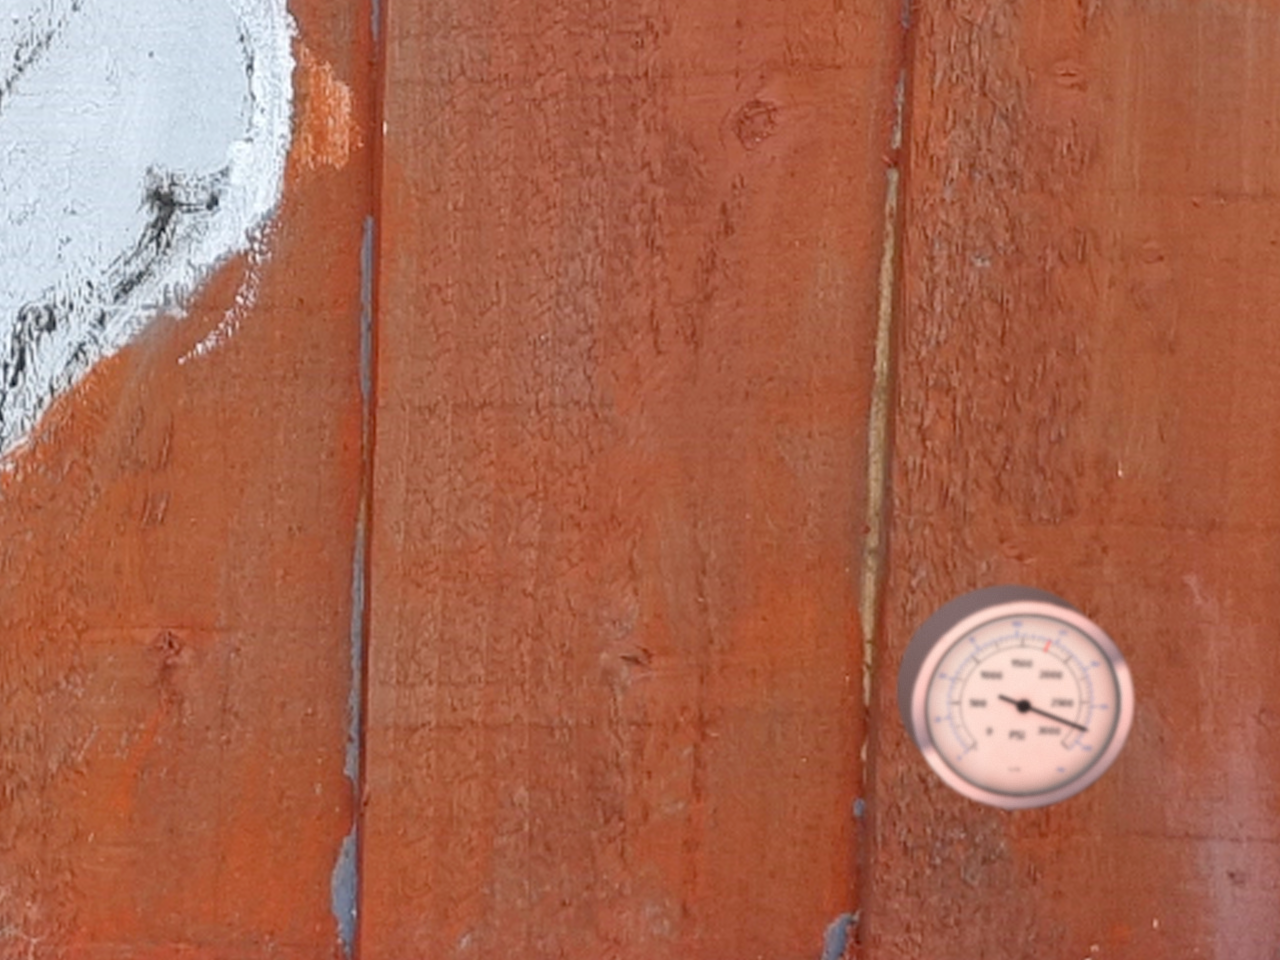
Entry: psi 2750
